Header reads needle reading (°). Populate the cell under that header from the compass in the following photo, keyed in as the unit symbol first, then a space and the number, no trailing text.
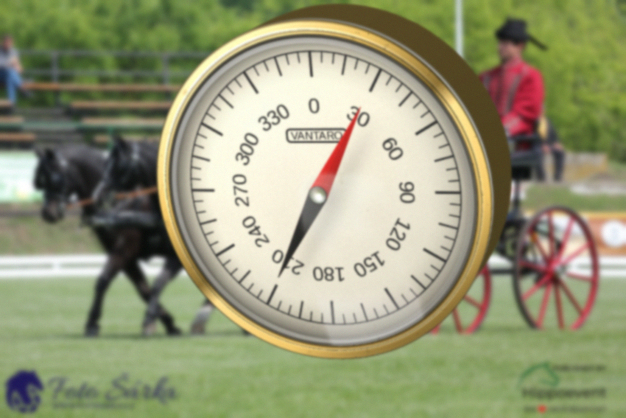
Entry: ° 30
